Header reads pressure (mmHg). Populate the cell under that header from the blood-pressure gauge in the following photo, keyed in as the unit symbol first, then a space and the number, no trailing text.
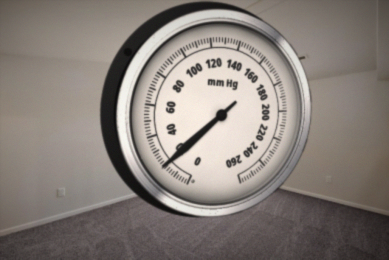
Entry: mmHg 20
